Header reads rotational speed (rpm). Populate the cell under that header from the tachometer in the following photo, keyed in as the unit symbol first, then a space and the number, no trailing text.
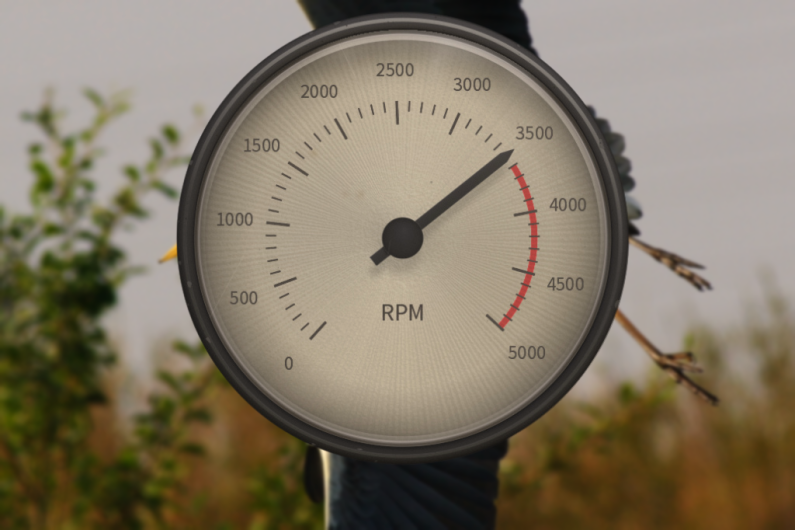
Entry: rpm 3500
